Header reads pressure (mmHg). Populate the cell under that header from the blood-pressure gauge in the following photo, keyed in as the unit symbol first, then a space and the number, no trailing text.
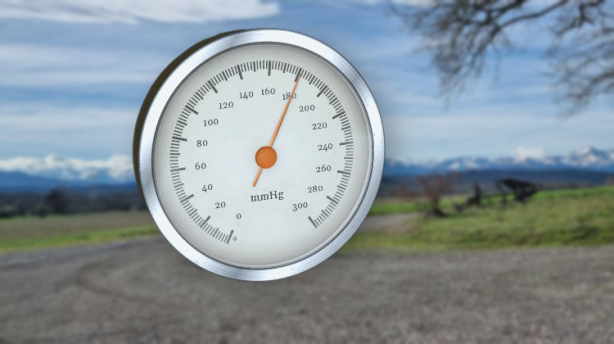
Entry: mmHg 180
